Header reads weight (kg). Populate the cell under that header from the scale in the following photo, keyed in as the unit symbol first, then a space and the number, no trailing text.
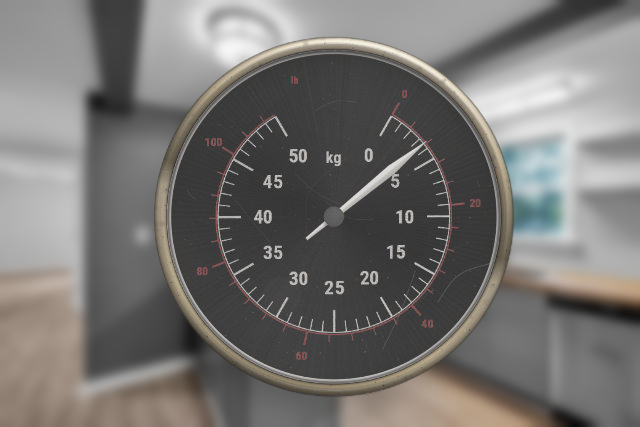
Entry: kg 3.5
